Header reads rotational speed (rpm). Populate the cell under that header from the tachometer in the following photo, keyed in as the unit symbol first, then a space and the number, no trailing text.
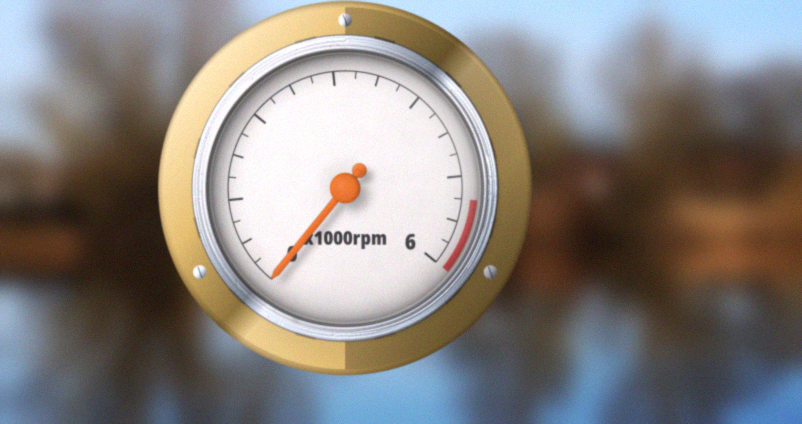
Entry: rpm 0
